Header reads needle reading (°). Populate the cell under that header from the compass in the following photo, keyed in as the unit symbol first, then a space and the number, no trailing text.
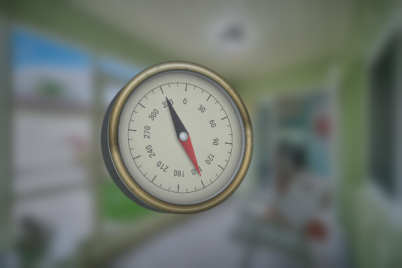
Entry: ° 150
